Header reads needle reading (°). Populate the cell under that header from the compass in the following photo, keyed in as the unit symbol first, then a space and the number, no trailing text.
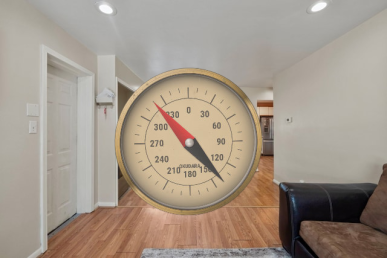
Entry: ° 320
